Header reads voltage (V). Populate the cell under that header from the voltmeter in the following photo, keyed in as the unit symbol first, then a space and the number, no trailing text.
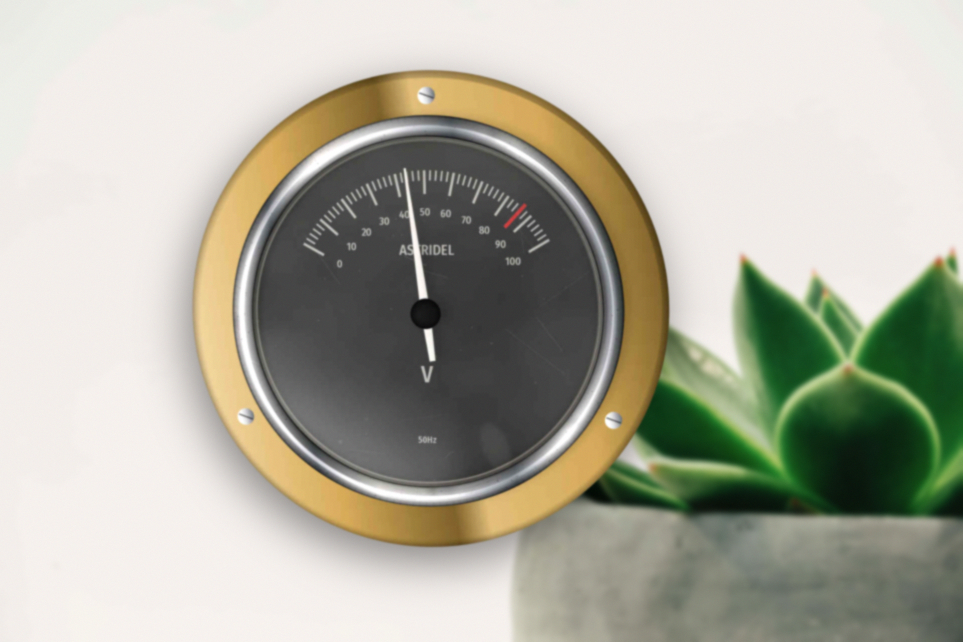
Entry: V 44
